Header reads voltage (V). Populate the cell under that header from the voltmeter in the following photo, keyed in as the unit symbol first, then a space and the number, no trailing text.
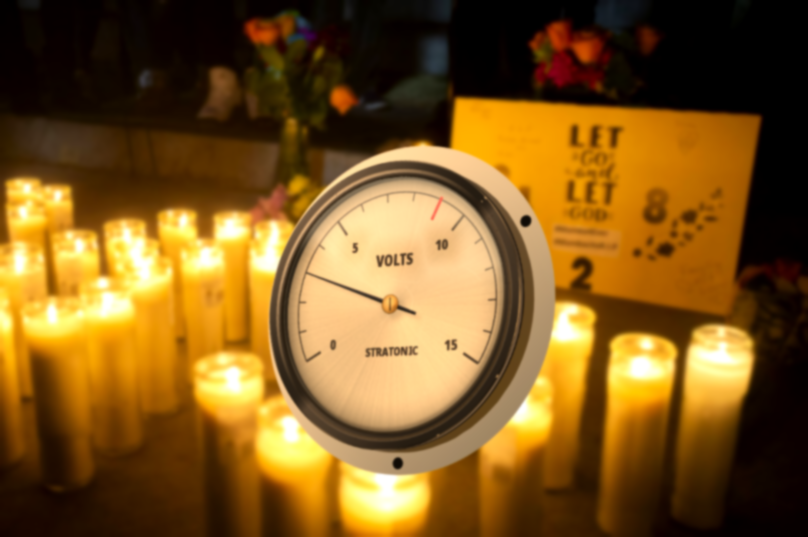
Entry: V 3
